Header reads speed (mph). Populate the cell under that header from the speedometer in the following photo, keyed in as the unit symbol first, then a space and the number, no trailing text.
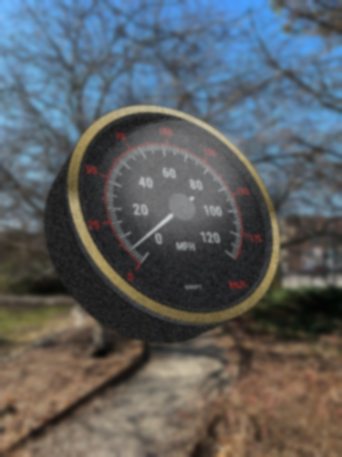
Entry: mph 5
